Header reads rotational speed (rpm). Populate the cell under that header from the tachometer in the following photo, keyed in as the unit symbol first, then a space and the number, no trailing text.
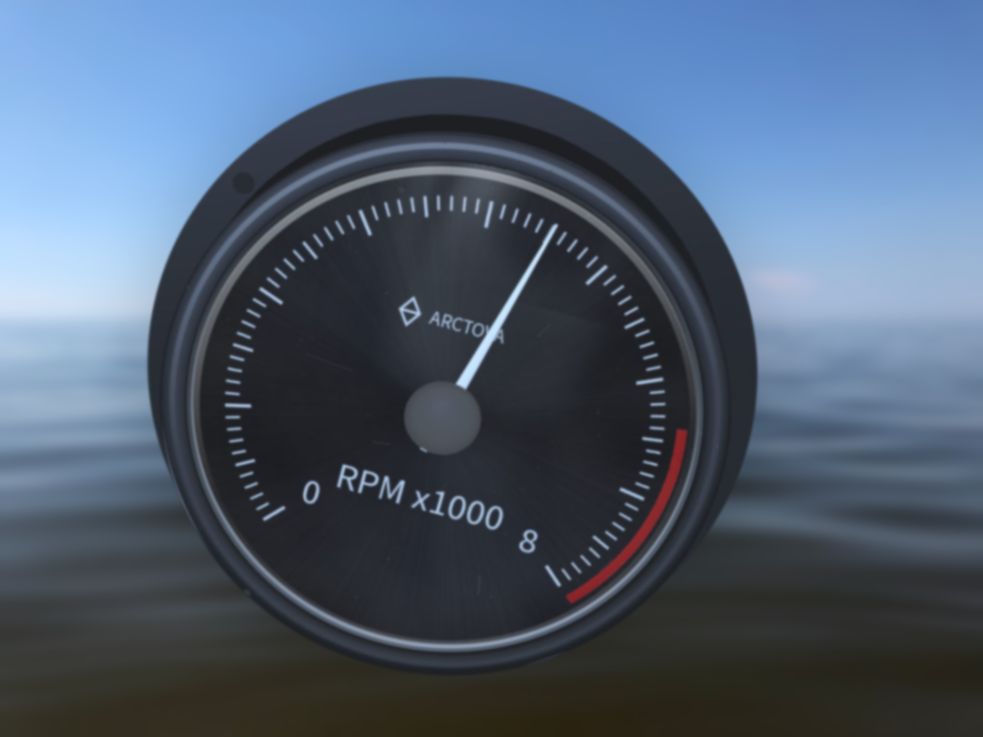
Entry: rpm 4500
